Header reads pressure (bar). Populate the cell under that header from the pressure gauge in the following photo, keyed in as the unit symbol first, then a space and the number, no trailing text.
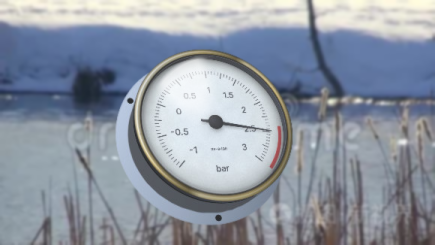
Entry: bar 2.5
